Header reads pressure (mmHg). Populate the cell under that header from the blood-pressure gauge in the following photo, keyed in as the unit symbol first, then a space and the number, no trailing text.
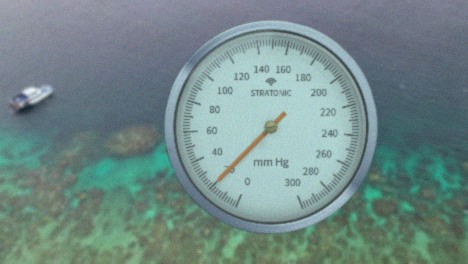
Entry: mmHg 20
